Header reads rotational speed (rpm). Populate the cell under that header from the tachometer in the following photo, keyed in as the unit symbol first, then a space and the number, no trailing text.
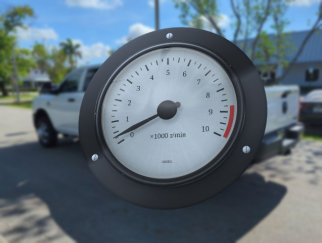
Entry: rpm 250
